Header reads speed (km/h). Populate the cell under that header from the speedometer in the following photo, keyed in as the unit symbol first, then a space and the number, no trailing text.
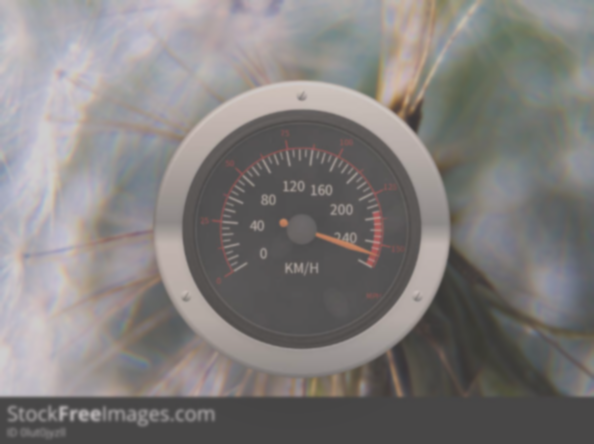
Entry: km/h 250
